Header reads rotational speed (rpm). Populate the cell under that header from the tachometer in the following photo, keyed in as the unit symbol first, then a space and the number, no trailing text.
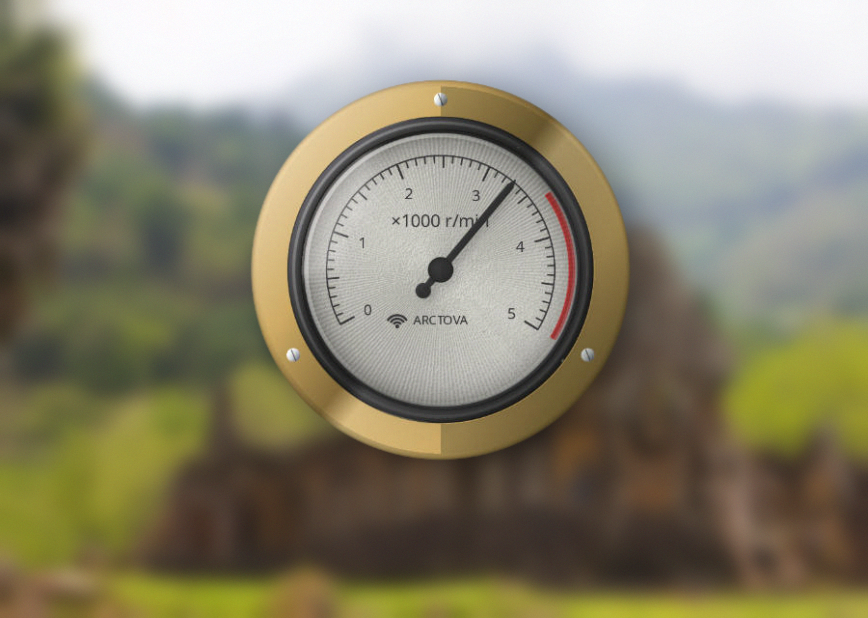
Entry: rpm 3300
